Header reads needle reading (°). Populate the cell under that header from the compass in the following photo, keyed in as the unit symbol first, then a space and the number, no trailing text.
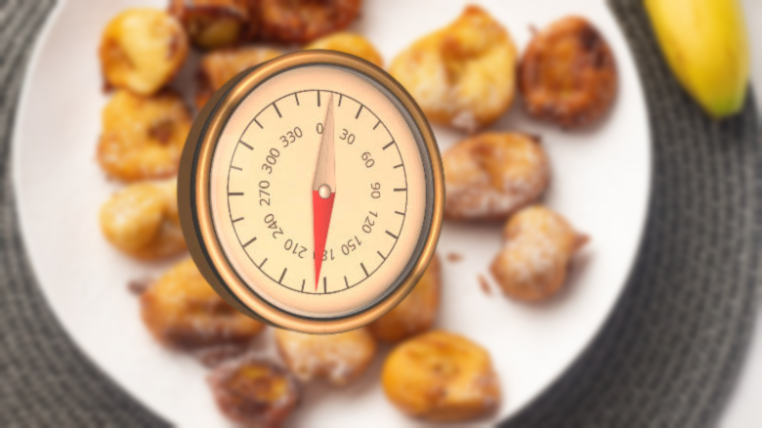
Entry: ° 187.5
